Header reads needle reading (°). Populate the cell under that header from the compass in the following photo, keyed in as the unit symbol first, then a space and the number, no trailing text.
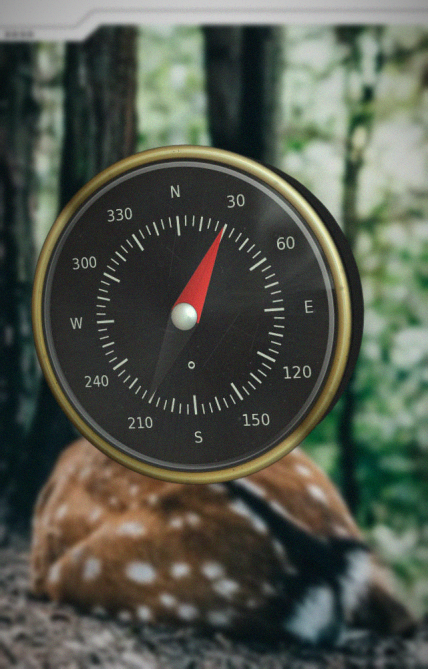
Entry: ° 30
